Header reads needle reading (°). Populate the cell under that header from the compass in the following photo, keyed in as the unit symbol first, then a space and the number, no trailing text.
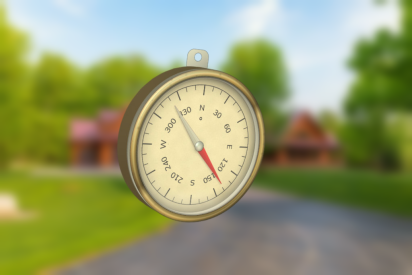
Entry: ° 140
